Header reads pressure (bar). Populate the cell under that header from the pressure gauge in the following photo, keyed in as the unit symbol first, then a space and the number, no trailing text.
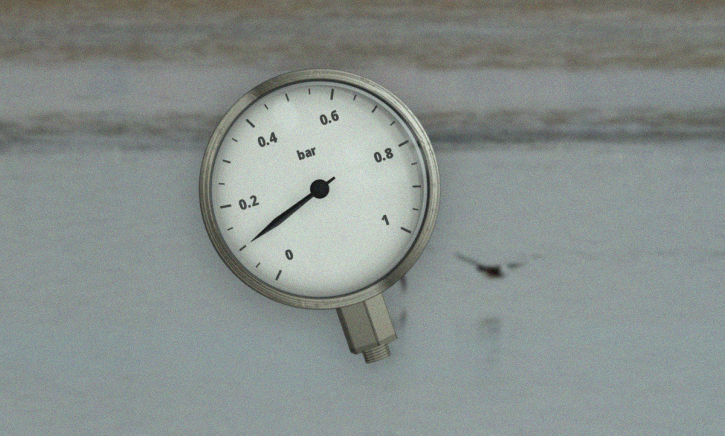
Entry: bar 0.1
